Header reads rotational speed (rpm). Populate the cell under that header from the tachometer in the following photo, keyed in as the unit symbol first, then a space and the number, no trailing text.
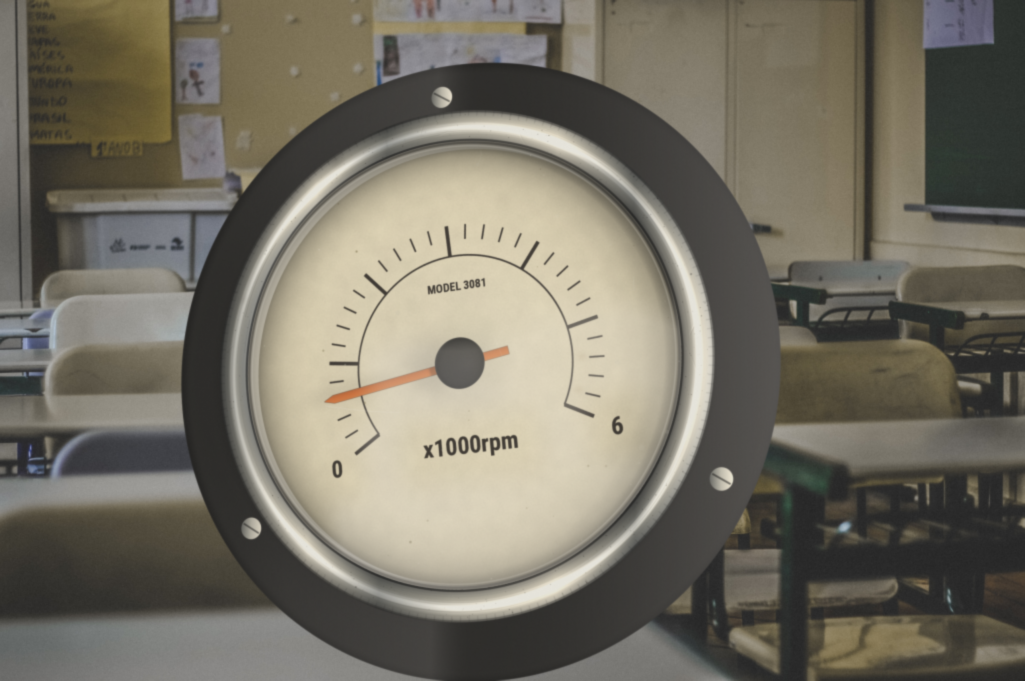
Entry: rpm 600
